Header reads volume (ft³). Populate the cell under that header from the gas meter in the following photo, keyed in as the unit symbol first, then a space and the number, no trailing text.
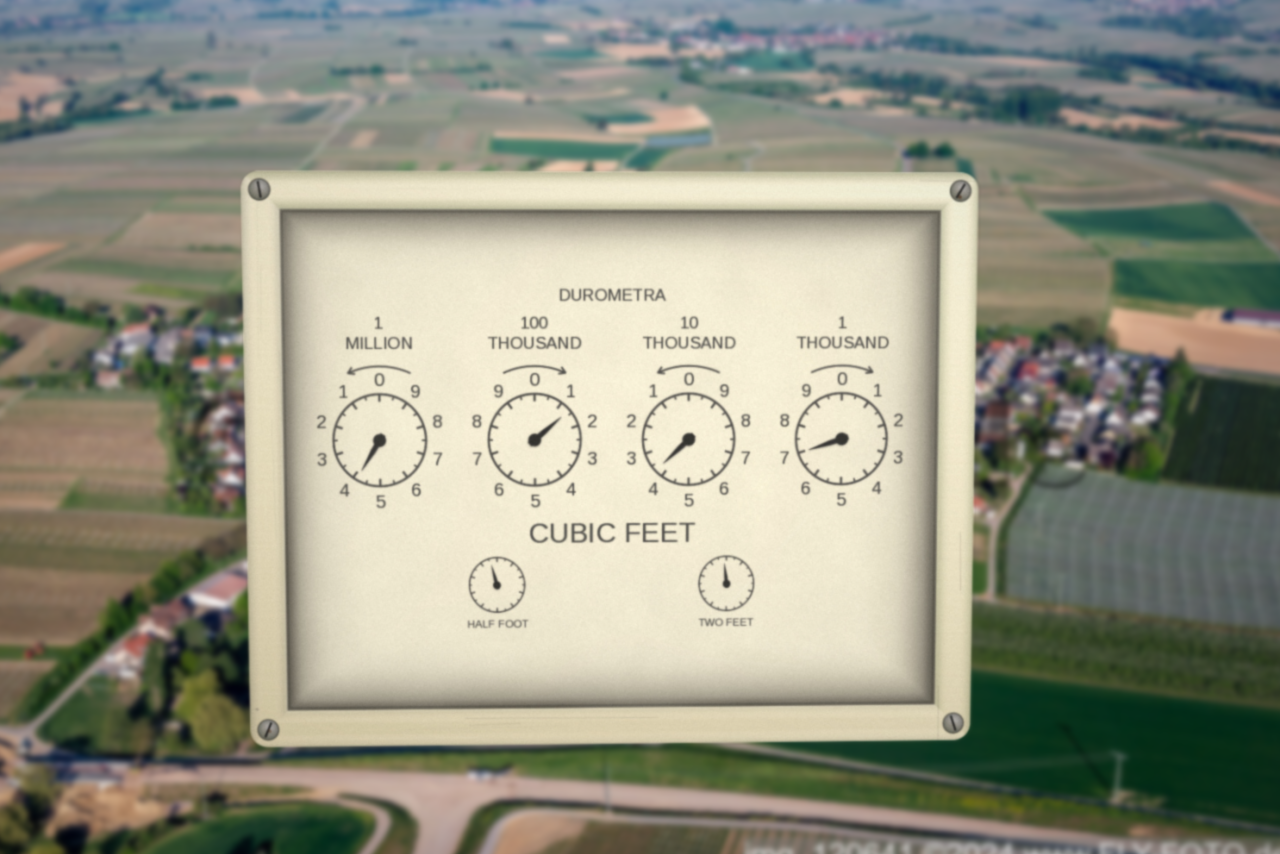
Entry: ft³ 413700
